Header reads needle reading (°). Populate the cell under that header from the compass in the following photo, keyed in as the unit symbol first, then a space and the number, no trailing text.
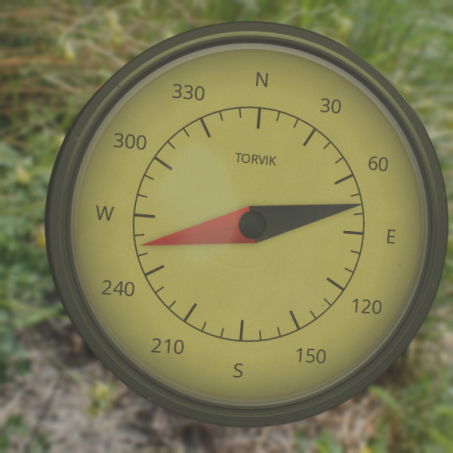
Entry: ° 255
